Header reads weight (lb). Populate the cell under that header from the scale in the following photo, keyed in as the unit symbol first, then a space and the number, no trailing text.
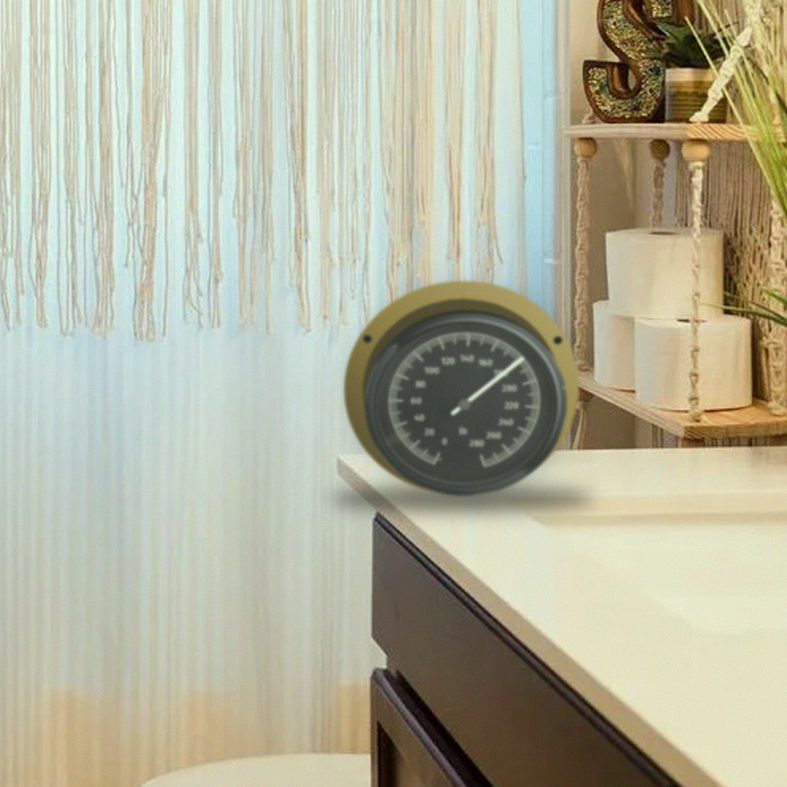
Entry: lb 180
